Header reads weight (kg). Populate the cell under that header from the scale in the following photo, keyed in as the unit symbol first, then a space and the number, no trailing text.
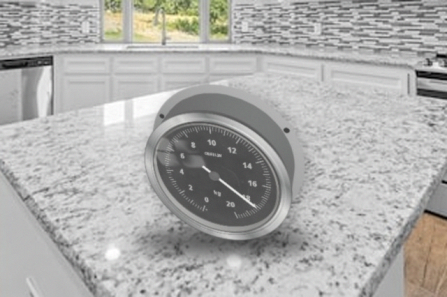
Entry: kg 18
